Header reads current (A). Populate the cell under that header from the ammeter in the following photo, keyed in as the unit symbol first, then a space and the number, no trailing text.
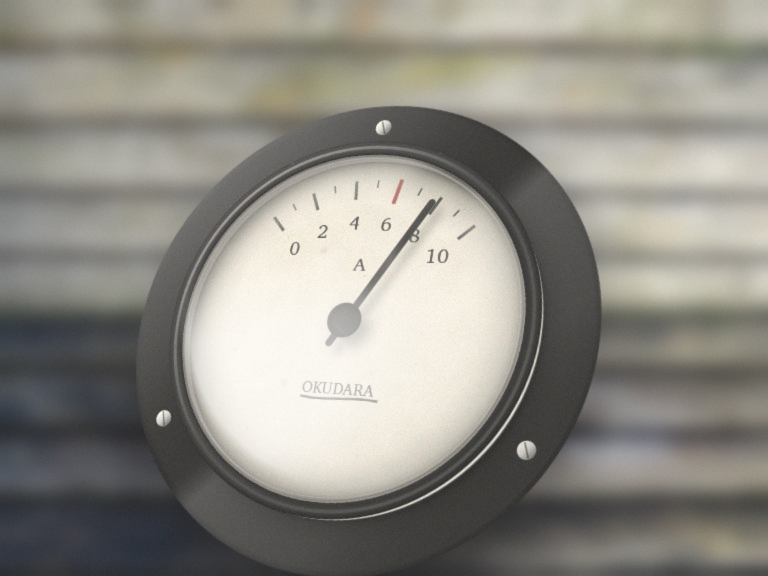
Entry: A 8
